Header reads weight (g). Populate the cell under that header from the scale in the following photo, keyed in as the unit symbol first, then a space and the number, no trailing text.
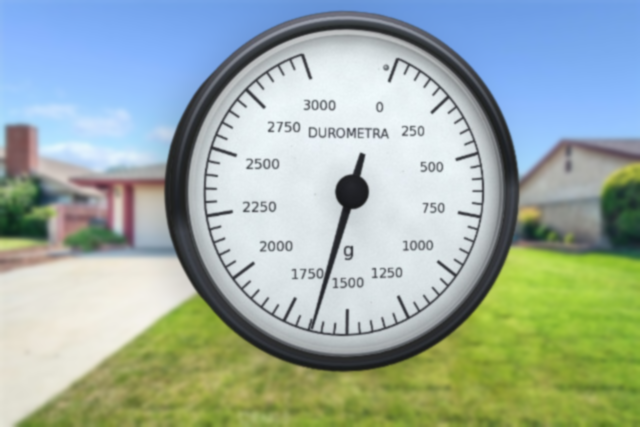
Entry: g 1650
